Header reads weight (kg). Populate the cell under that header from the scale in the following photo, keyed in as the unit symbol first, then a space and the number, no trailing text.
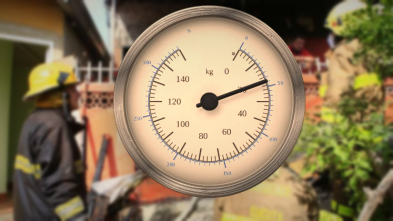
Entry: kg 20
